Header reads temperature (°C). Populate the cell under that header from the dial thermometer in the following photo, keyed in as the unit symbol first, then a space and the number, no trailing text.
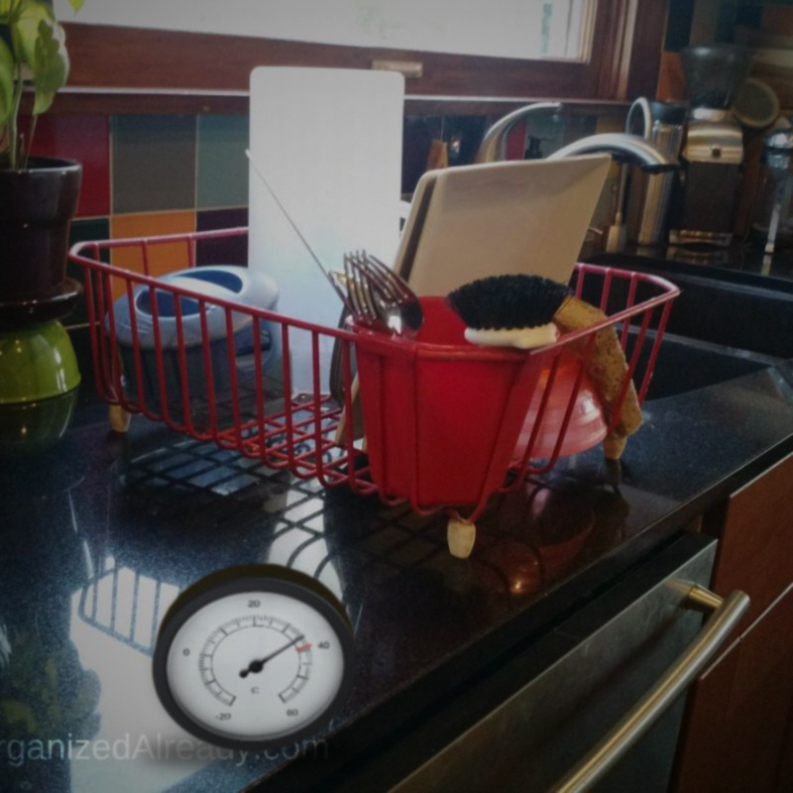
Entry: °C 35
